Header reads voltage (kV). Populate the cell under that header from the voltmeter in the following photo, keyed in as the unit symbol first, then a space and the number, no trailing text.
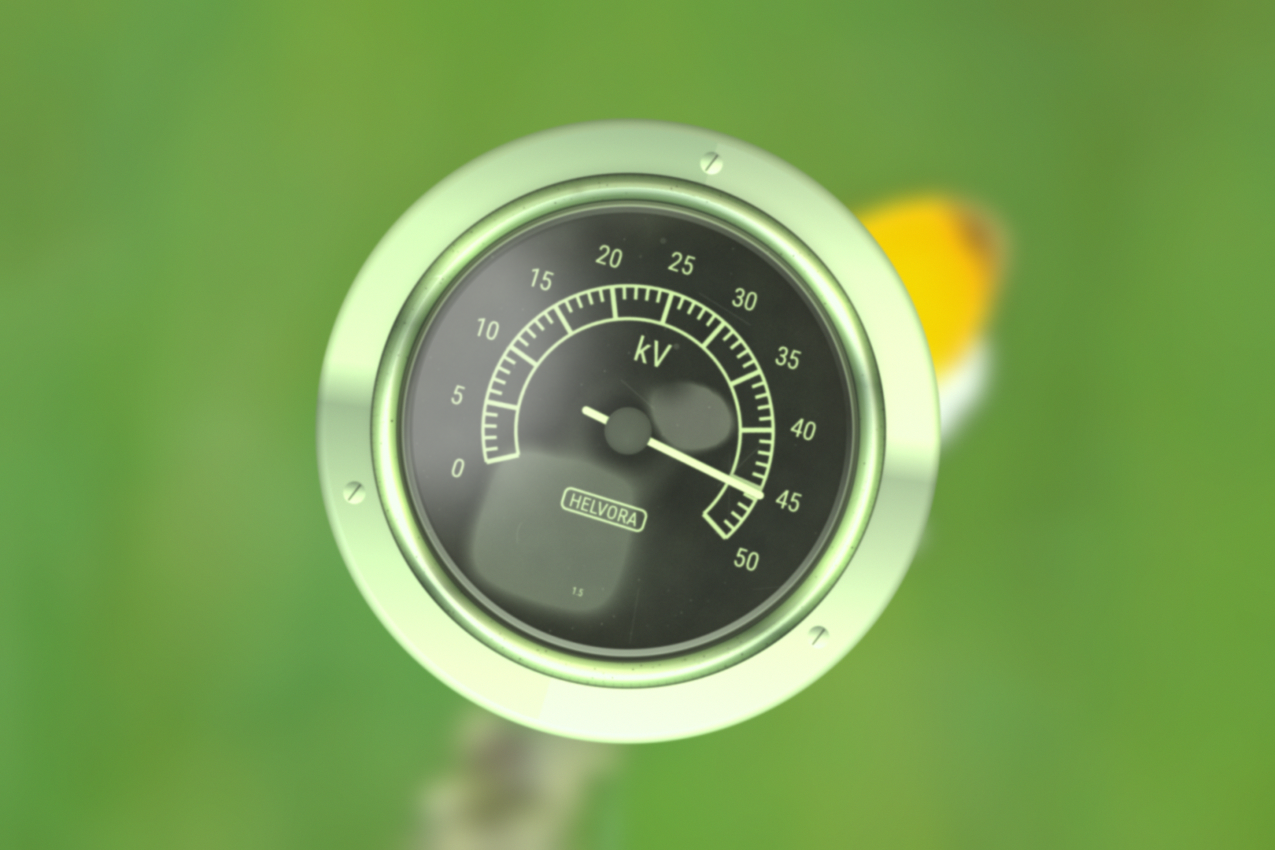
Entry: kV 45.5
